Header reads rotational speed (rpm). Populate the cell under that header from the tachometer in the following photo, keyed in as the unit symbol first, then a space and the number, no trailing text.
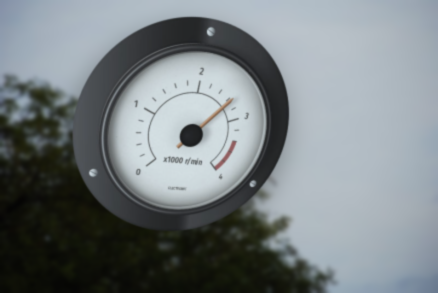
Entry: rpm 2600
